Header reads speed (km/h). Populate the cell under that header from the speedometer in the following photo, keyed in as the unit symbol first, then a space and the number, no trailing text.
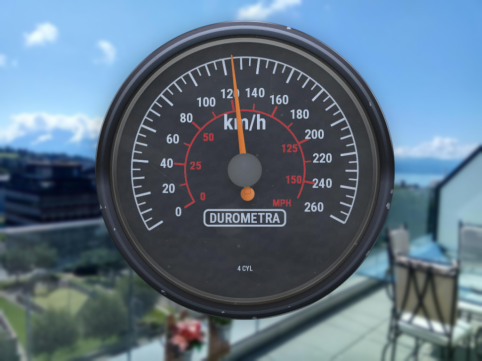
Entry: km/h 125
